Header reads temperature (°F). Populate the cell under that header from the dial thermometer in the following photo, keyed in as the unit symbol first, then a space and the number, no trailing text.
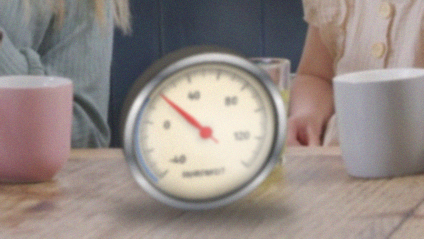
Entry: °F 20
